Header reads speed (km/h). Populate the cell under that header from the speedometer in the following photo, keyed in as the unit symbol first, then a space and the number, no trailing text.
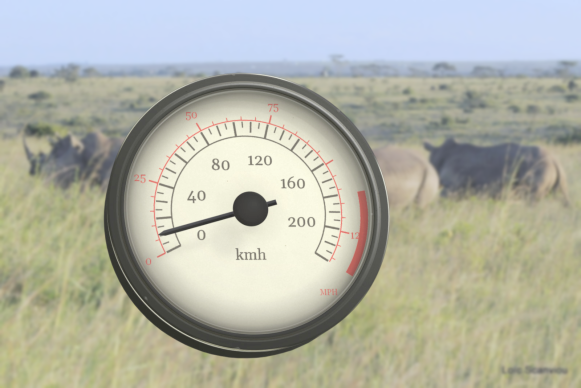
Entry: km/h 10
